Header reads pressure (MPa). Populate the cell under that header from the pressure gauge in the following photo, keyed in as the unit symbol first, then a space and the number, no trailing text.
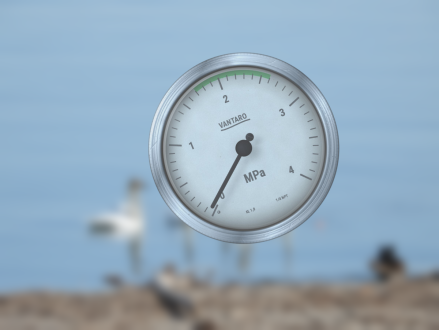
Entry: MPa 0.05
